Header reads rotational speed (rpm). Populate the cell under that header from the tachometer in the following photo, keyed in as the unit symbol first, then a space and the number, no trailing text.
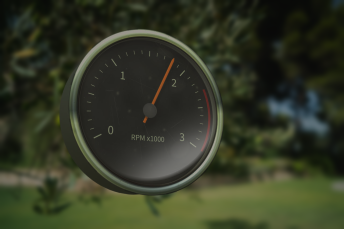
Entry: rpm 1800
